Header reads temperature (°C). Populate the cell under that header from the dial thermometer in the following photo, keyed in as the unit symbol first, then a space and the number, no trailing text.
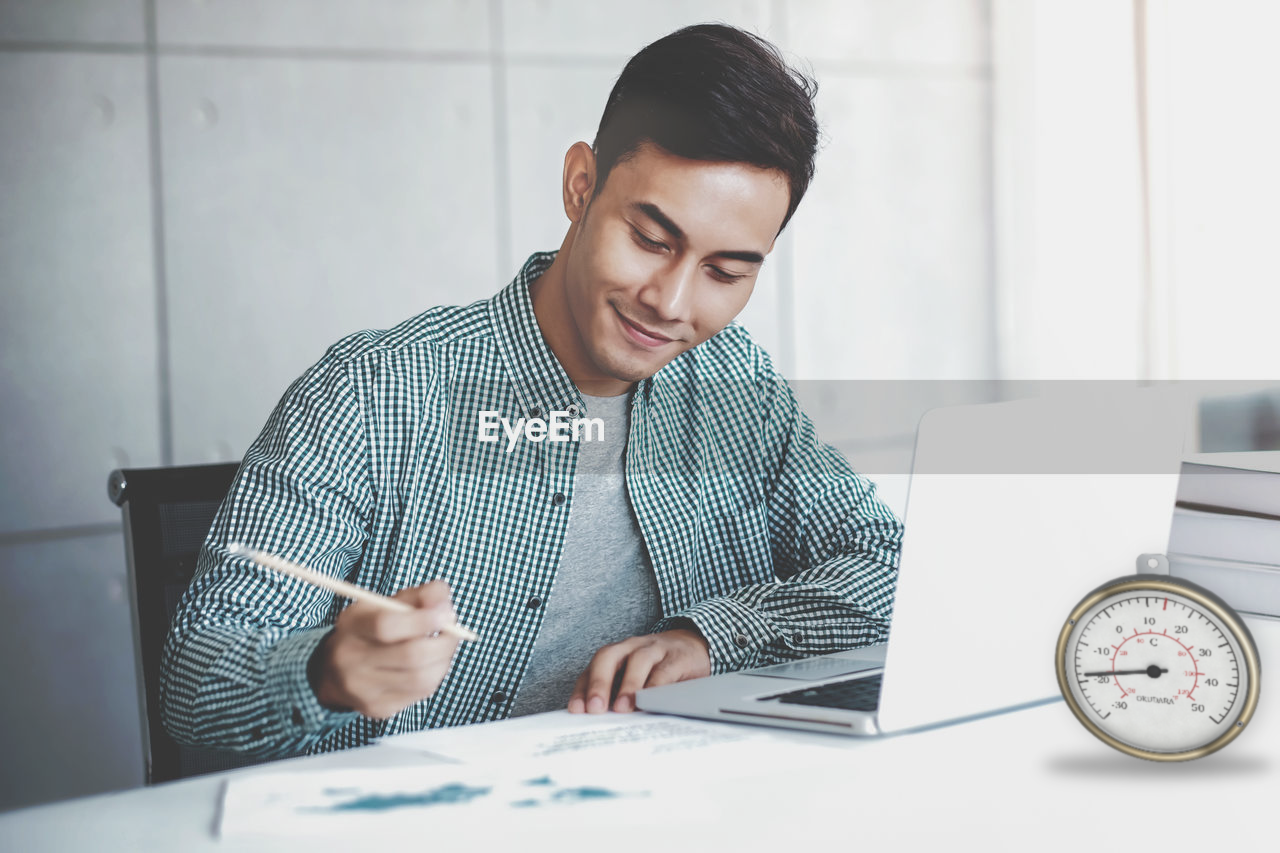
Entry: °C -18
